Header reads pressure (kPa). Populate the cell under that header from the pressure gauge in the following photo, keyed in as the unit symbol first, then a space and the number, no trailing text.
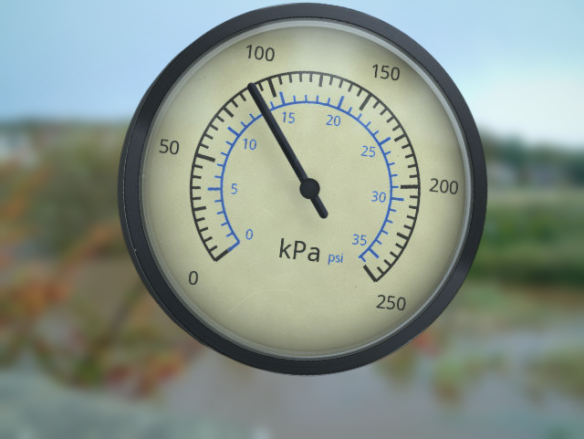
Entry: kPa 90
